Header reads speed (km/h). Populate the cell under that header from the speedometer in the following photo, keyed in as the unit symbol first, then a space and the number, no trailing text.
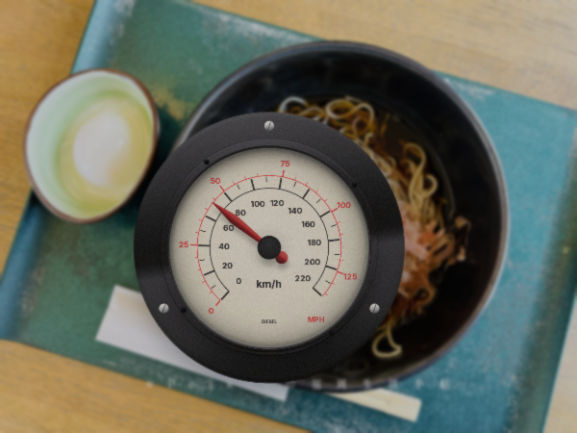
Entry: km/h 70
